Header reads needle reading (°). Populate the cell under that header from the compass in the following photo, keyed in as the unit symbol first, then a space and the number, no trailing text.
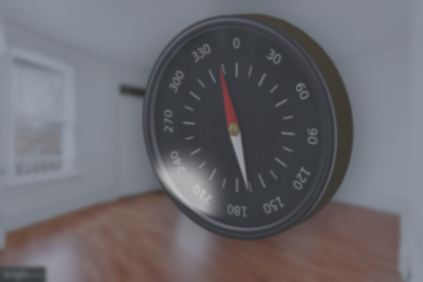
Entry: ° 345
